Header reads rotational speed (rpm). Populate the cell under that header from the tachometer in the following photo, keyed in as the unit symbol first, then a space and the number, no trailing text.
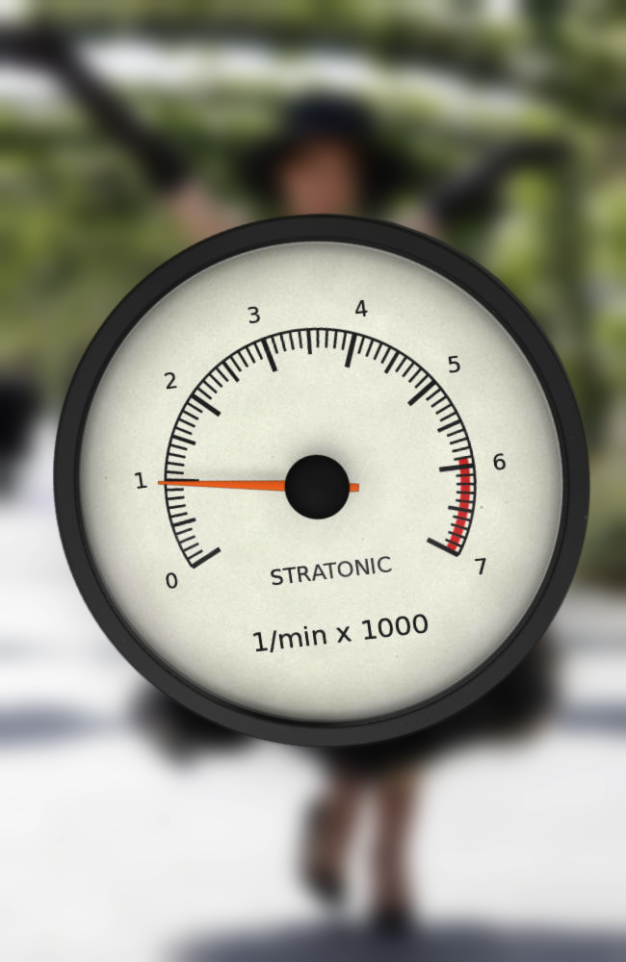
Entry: rpm 1000
